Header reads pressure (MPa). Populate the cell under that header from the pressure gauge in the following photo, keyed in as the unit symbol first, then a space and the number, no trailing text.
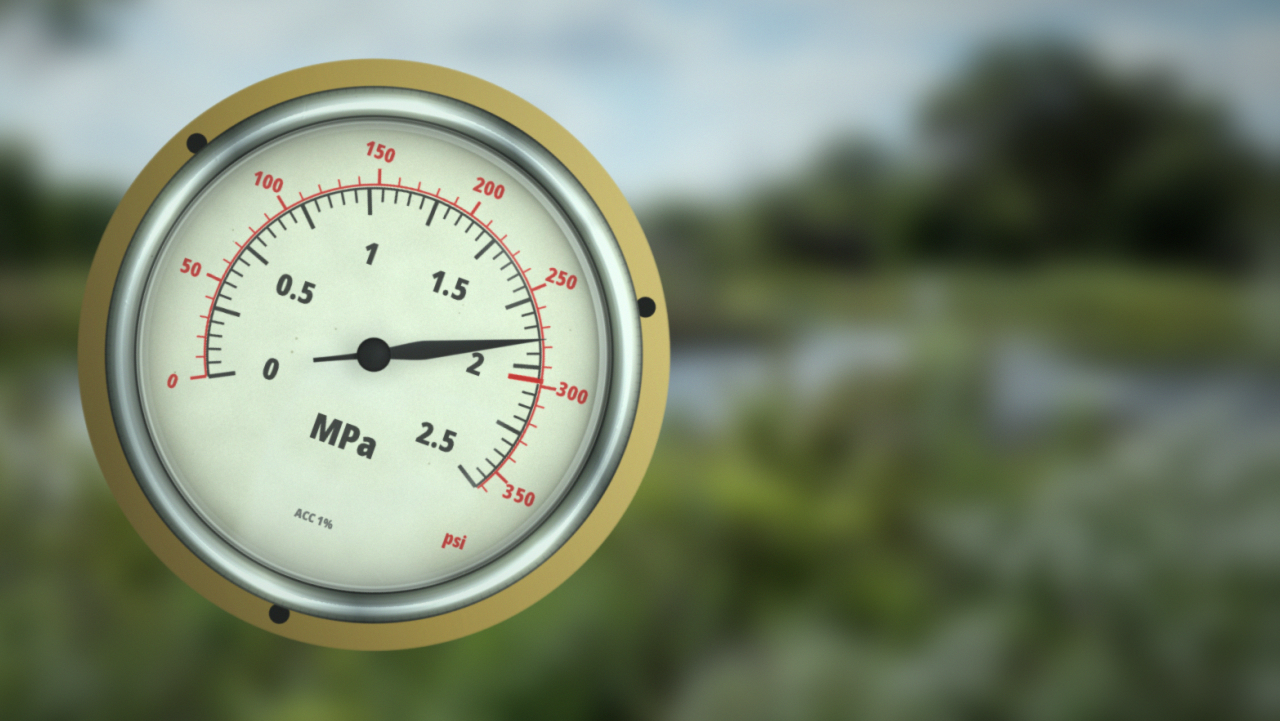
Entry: MPa 1.9
